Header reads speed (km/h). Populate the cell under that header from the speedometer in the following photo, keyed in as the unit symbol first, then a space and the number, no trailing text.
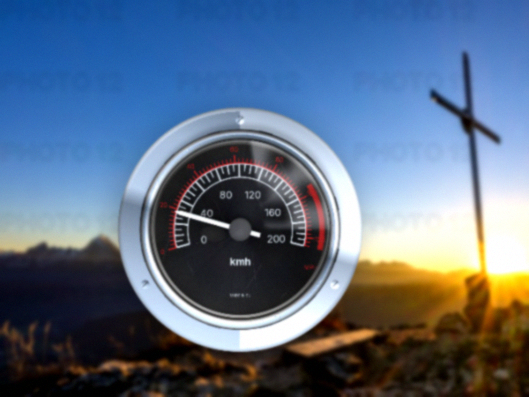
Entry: km/h 30
